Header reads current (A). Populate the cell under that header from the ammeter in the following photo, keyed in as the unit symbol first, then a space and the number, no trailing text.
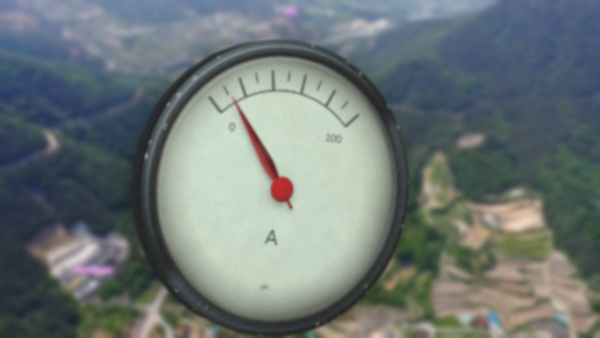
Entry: A 10
